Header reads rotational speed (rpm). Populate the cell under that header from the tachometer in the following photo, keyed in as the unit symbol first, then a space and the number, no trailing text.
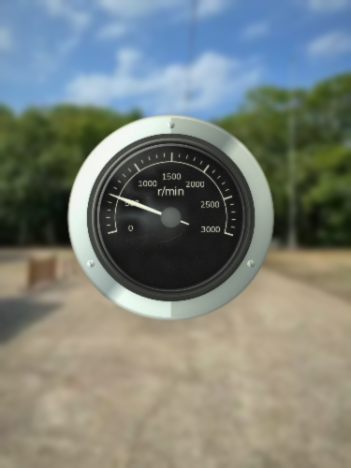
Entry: rpm 500
